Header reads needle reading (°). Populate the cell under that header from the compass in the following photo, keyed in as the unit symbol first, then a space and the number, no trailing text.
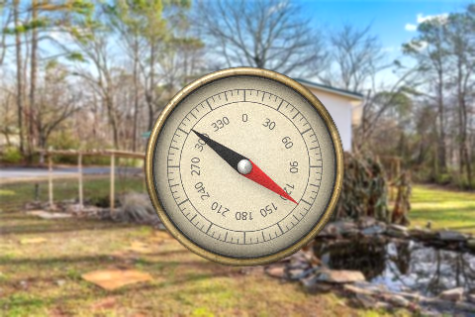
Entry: ° 125
